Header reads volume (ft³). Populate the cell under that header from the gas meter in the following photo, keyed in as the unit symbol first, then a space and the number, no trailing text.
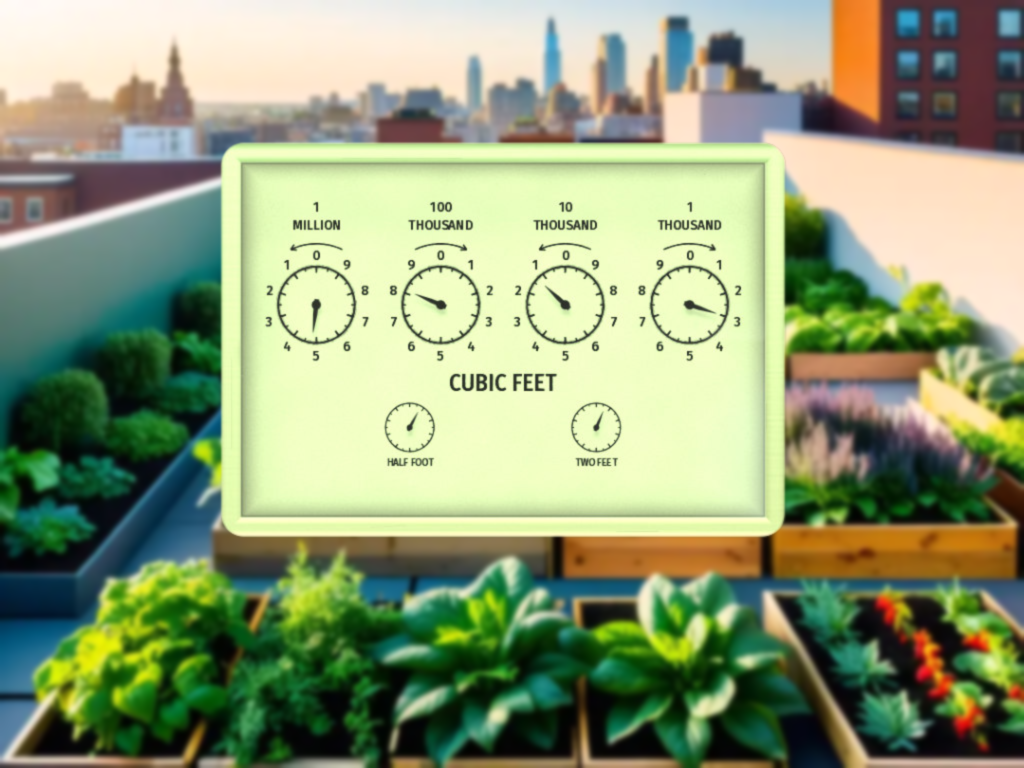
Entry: ft³ 481300
